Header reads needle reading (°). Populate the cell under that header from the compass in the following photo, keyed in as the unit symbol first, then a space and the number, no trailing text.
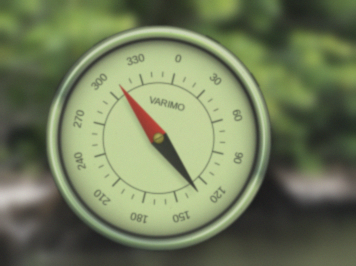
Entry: ° 310
